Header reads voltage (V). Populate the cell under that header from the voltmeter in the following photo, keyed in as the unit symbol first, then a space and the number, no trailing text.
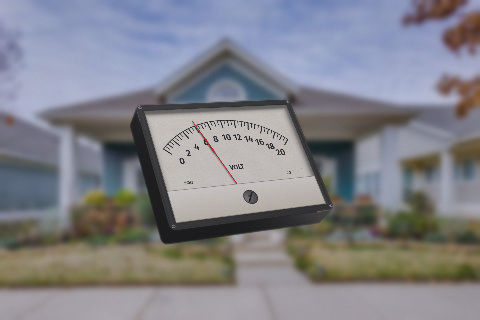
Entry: V 6
